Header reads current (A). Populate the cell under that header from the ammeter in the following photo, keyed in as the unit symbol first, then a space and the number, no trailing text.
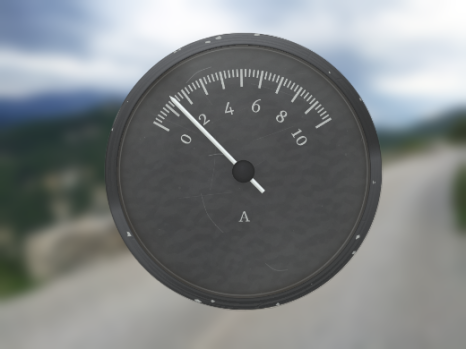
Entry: A 1.4
